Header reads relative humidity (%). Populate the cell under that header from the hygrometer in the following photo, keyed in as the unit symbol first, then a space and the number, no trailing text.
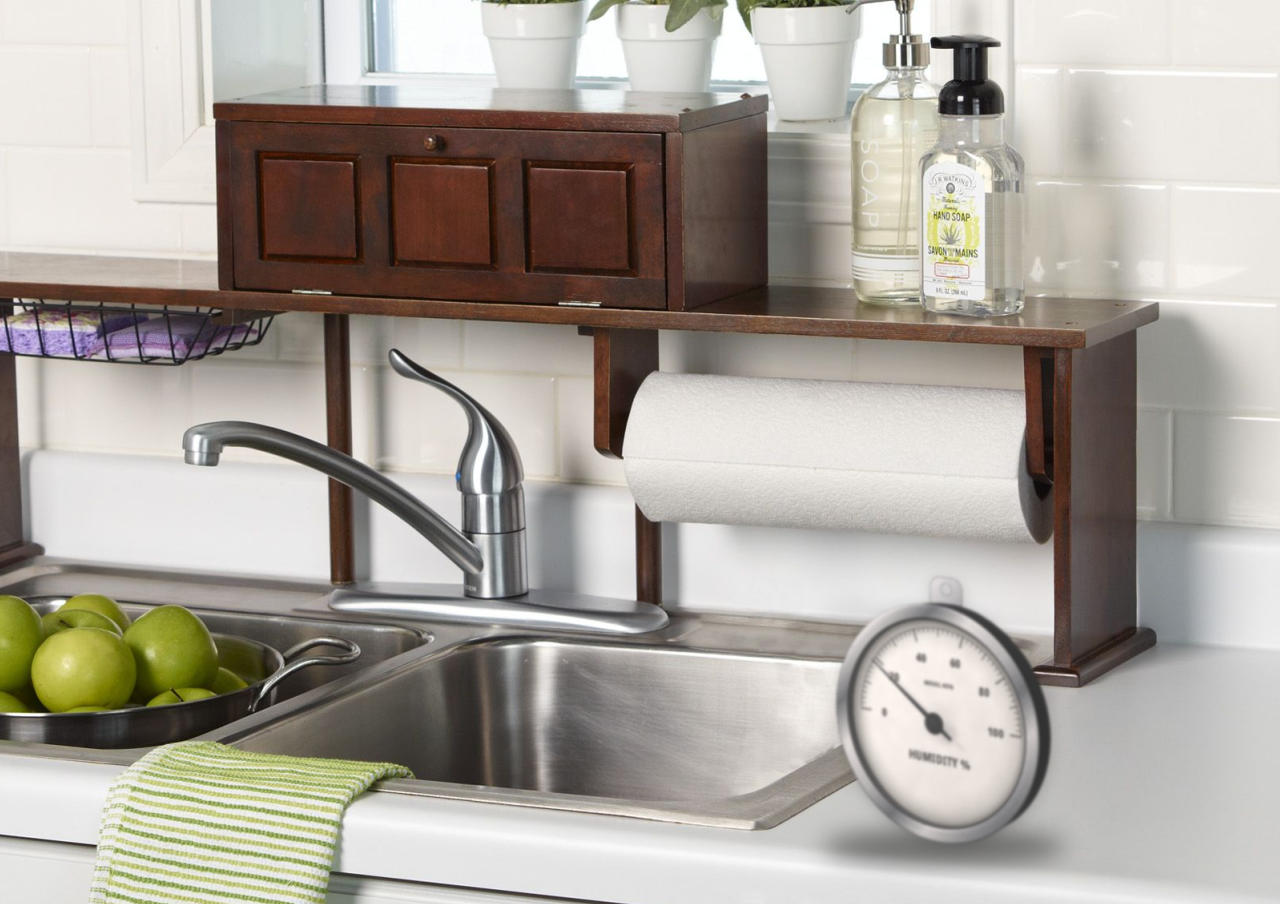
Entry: % 20
